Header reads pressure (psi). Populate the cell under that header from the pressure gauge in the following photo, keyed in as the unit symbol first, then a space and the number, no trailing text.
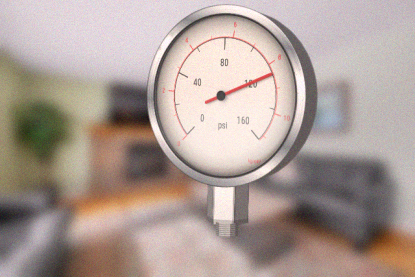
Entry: psi 120
